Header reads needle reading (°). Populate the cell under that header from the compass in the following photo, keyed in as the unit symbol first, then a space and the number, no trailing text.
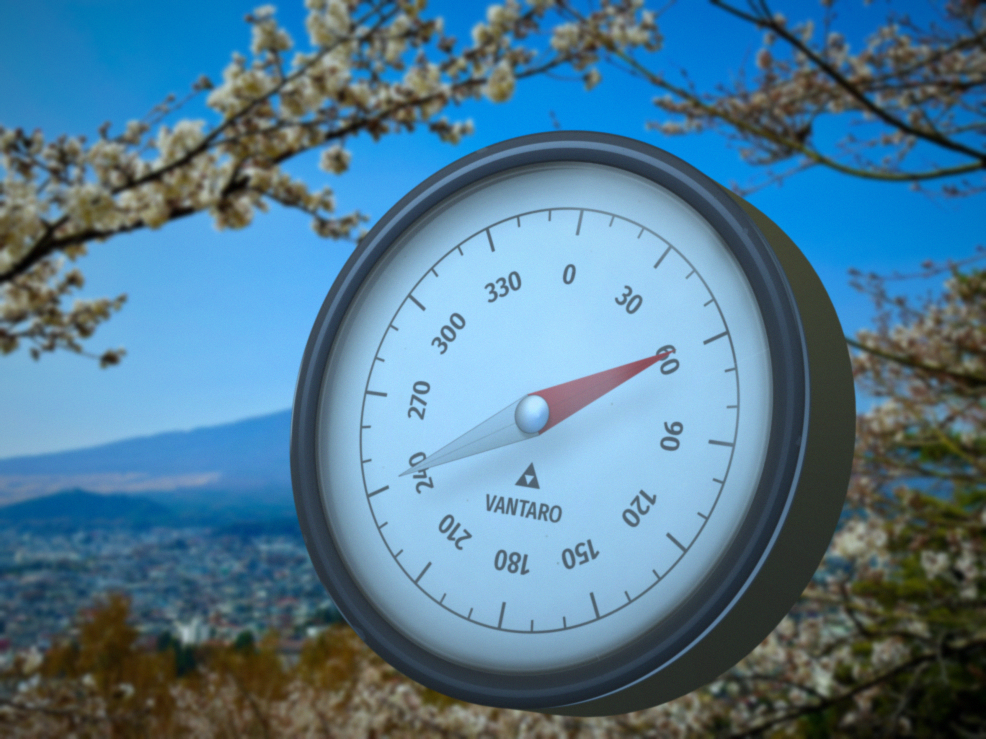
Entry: ° 60
